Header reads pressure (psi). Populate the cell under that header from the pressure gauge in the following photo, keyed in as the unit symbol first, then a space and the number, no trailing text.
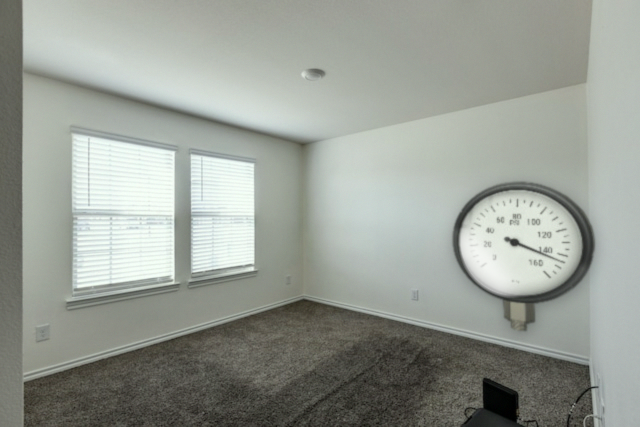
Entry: psi 145
